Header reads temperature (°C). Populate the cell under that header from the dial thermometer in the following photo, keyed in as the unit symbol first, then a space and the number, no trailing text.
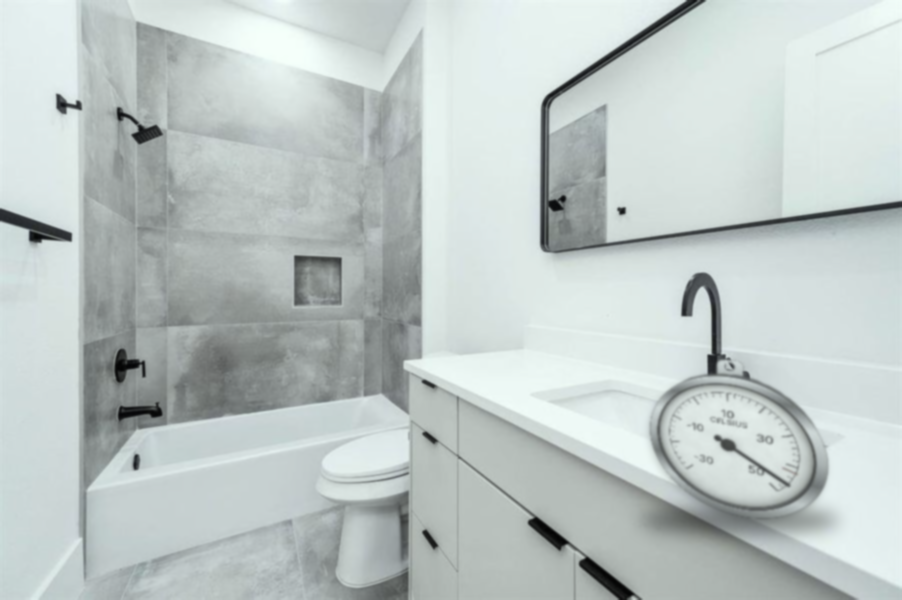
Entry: °C 46
